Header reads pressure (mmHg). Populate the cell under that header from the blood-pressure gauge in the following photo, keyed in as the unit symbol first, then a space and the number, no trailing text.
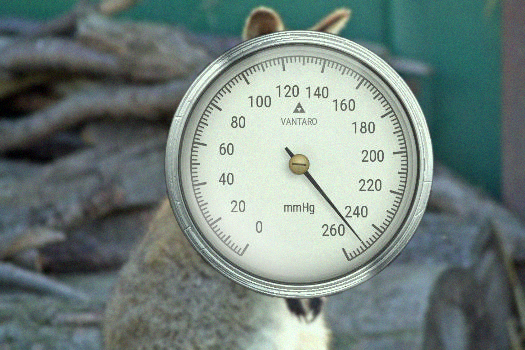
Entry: mmHg 250
